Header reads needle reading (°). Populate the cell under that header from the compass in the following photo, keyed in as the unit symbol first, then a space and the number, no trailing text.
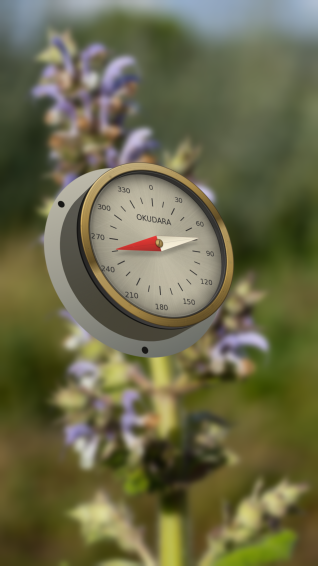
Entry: ° 255
